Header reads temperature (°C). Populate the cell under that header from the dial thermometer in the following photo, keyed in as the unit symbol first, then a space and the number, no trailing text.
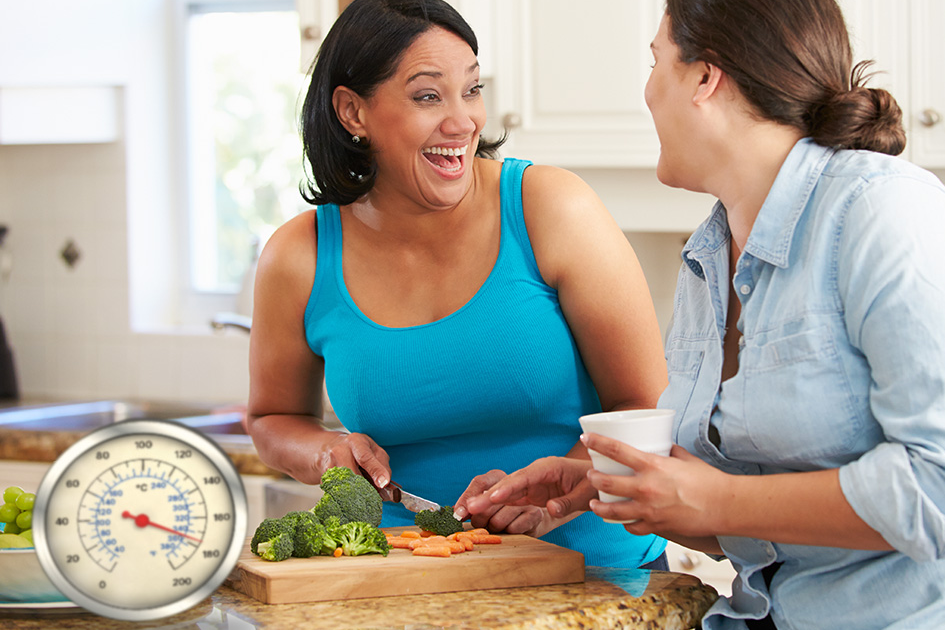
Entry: °C 175
